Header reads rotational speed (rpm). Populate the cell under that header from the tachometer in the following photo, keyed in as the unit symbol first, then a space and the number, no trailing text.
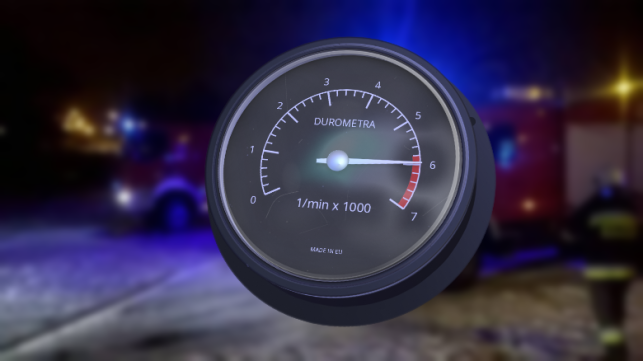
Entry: rpm 6000
